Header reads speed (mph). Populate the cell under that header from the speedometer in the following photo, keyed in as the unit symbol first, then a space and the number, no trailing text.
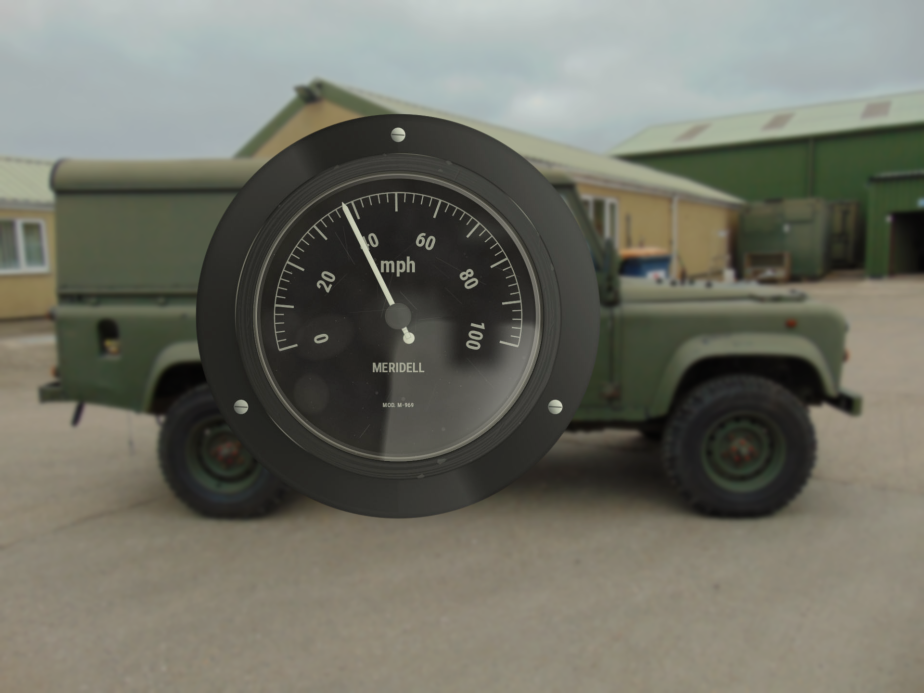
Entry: mph 38
